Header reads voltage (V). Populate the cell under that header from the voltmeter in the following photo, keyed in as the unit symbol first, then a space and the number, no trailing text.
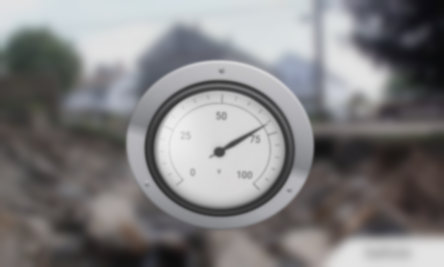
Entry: V 70
